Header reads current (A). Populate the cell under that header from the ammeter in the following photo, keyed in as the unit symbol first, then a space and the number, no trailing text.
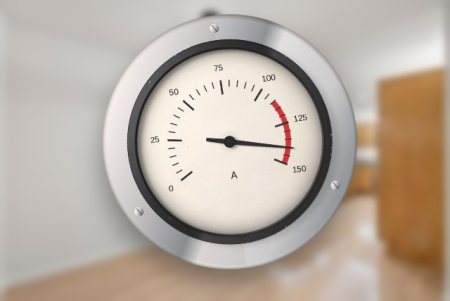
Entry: A 140
